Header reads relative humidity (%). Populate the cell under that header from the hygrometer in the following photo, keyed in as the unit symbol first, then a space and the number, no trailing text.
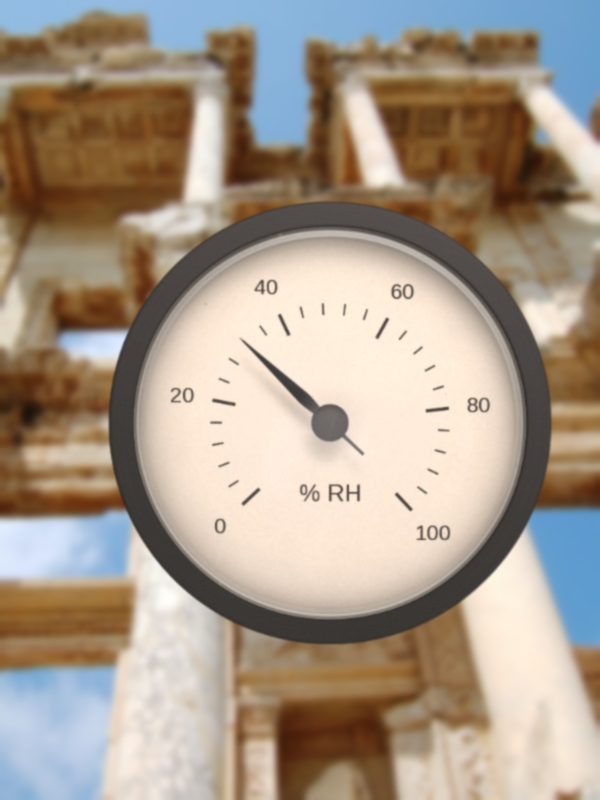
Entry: % 32
